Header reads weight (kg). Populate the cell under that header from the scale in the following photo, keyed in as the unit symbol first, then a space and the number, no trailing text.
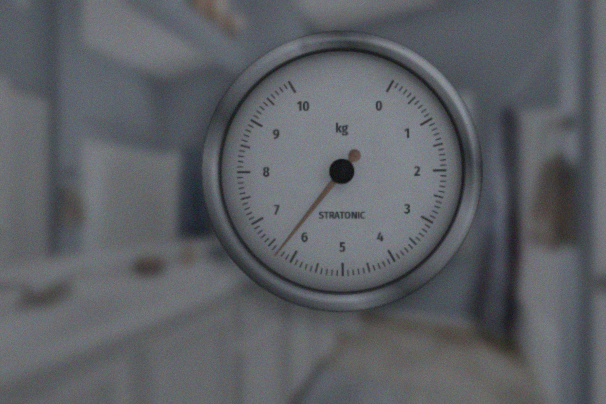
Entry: kg 6.3
